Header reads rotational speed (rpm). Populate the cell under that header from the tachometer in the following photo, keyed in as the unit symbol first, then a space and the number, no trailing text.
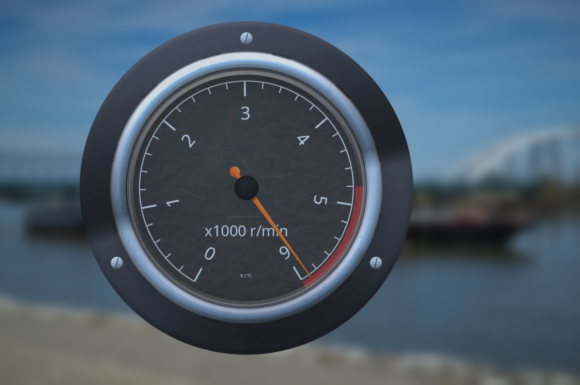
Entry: rpm 5900
